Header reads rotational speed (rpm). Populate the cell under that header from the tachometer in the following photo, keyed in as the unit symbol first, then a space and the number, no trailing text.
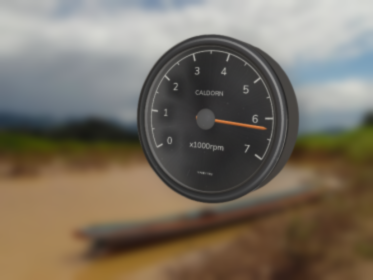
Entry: rpm 6250
